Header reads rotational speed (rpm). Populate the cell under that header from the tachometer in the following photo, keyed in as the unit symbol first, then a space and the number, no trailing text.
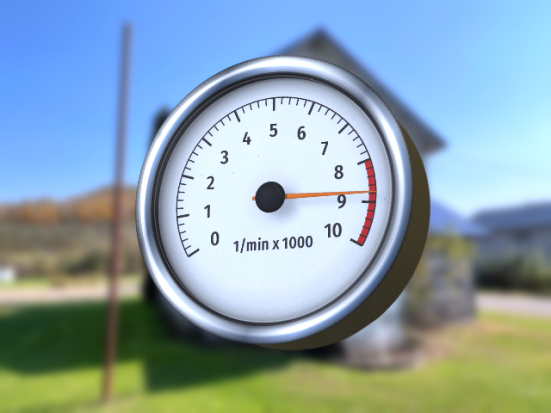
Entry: rpm 8800
